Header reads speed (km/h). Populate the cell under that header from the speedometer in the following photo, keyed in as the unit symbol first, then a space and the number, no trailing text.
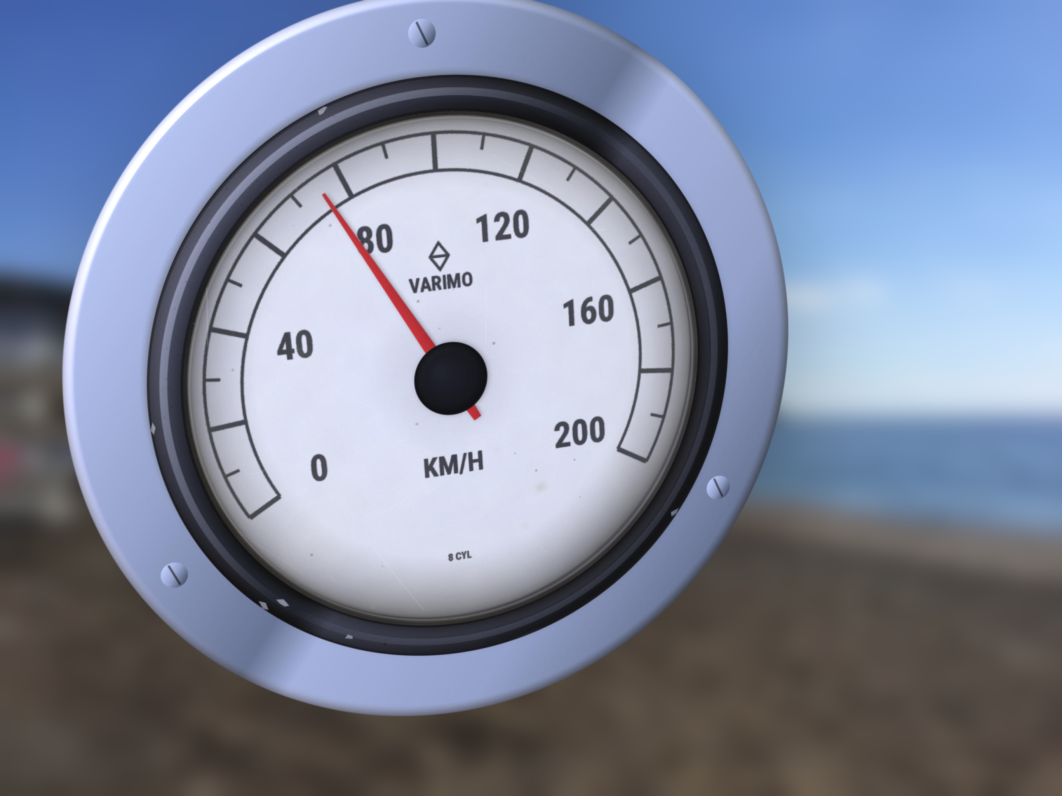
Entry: km/h 75
